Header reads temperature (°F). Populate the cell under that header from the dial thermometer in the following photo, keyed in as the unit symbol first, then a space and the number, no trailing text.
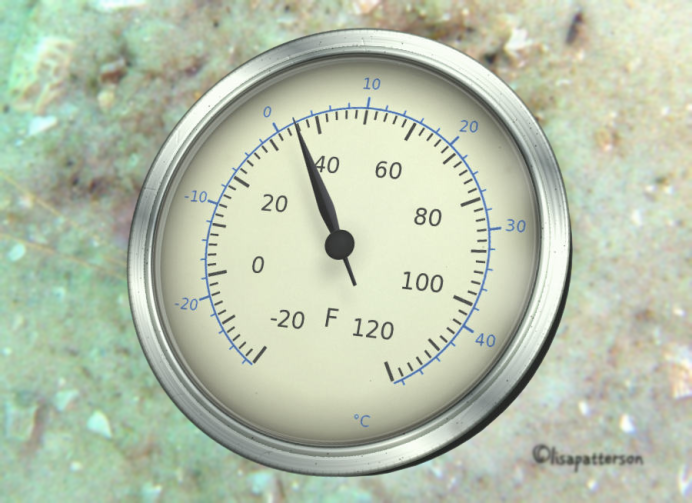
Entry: °F 36
